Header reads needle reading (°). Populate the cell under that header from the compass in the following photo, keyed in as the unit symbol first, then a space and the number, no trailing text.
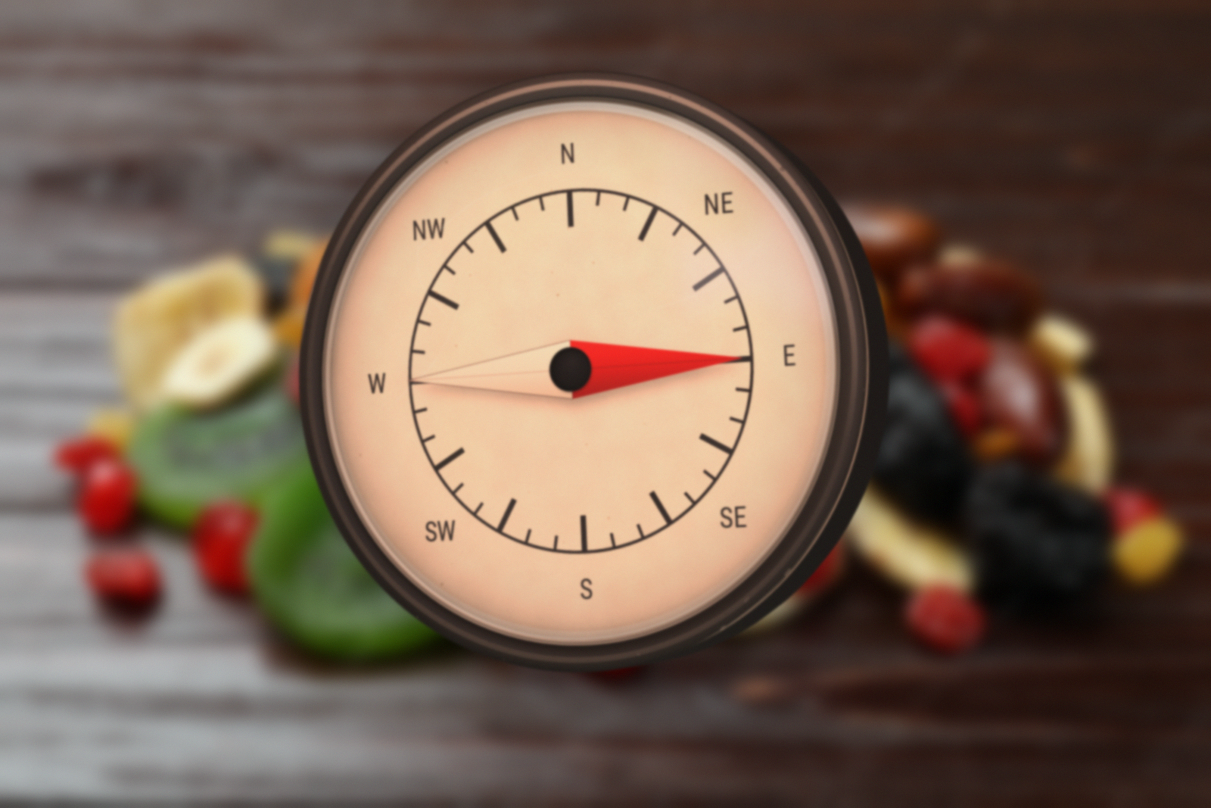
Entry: ° 90
